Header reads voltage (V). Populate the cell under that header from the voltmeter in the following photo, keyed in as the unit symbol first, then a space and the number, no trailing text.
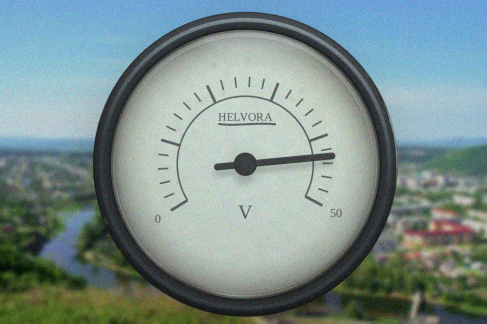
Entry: V 43
